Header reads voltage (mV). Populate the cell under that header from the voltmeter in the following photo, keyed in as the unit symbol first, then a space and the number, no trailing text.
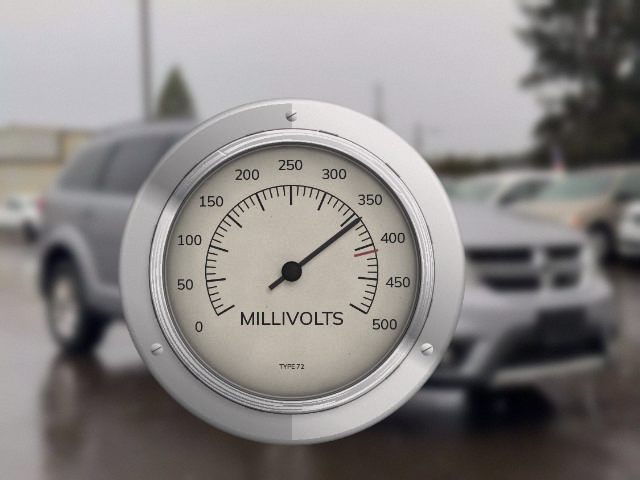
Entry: mV 360
